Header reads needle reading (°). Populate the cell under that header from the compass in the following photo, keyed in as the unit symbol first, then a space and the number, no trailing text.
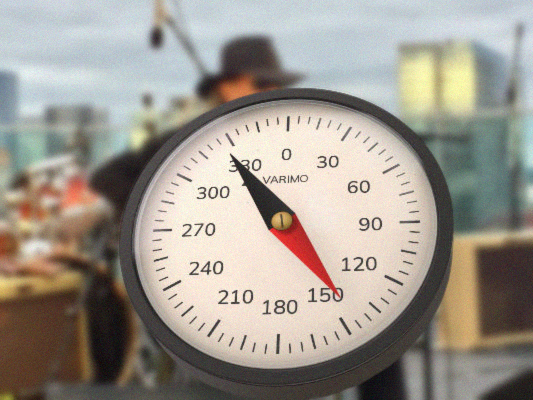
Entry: ° 145
